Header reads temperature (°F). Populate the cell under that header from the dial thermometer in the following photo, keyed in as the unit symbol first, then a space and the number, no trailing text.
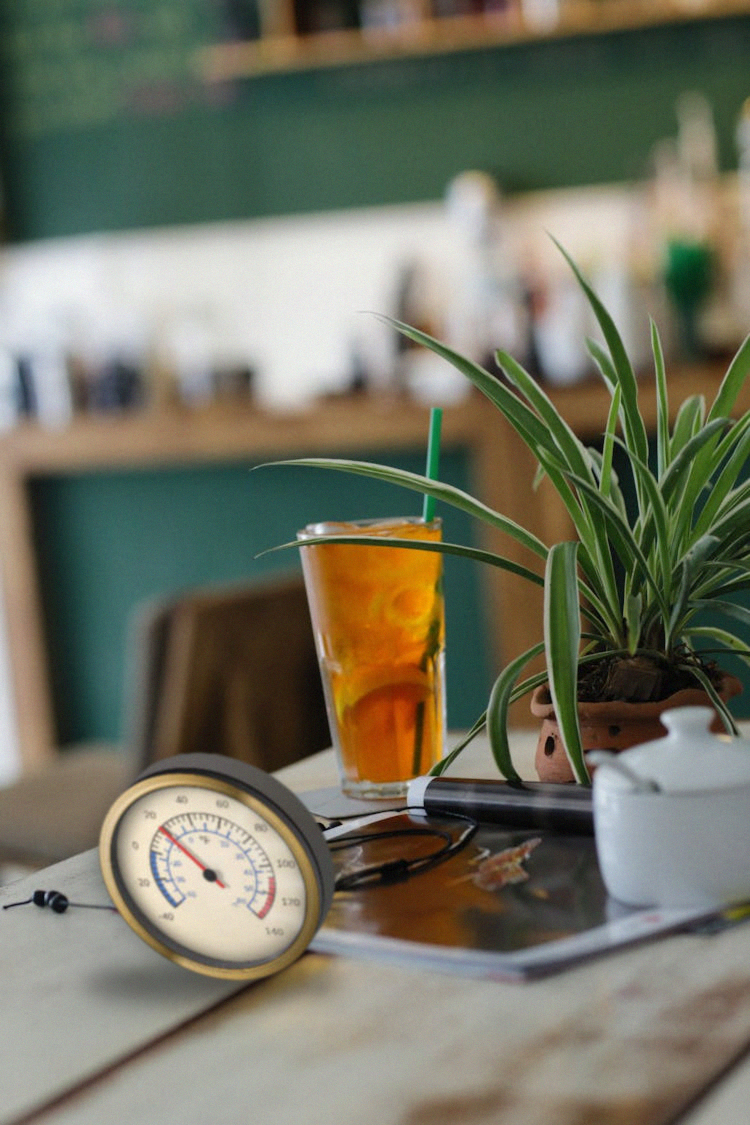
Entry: °F 20
